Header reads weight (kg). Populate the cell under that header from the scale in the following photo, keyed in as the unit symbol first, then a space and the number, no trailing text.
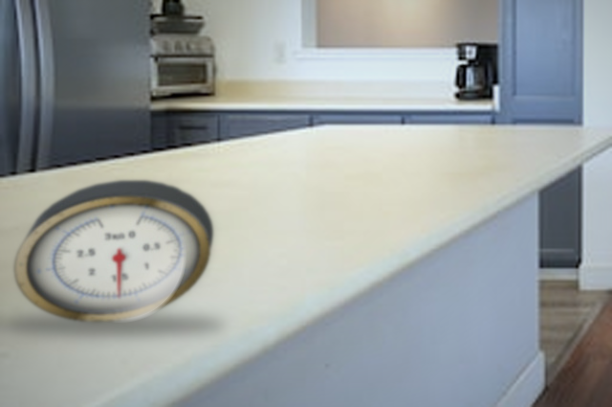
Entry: kg 1.5
